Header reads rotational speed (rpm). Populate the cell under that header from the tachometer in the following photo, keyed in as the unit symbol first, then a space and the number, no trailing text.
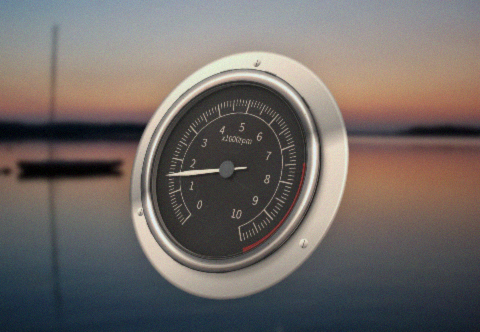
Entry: rpm 1500
